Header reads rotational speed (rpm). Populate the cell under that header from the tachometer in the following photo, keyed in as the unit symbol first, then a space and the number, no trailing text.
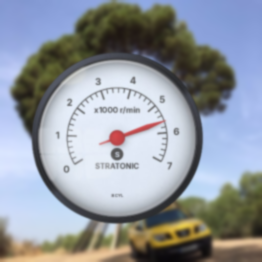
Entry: rpm 5600
